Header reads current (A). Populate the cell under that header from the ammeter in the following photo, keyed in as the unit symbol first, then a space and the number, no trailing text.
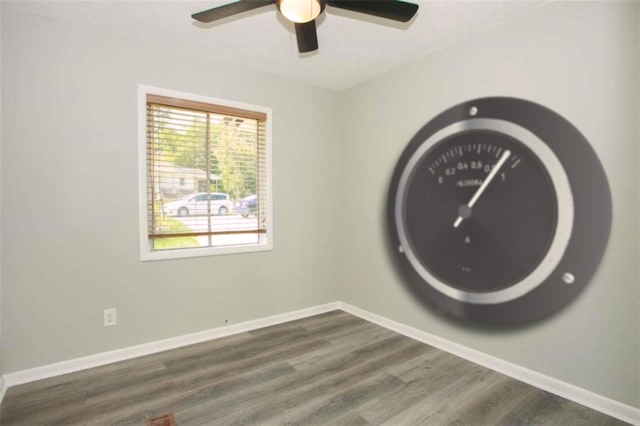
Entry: A 0.9
